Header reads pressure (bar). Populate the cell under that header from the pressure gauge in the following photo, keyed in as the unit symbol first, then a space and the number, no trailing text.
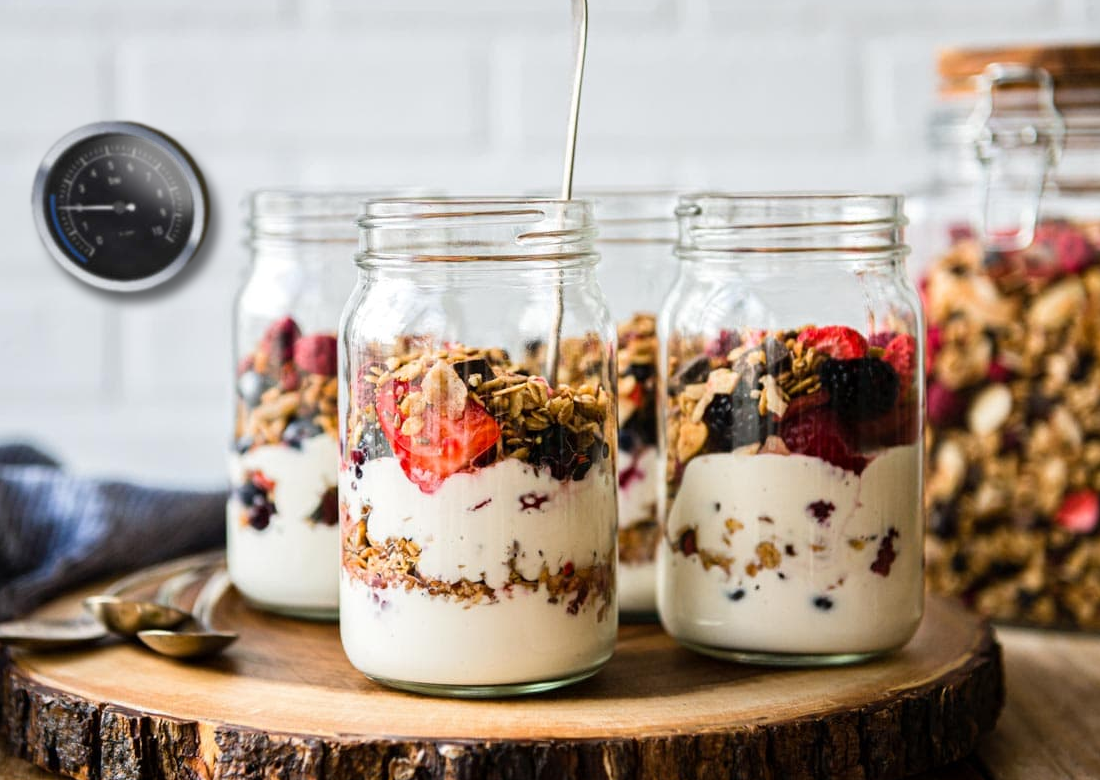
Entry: bar 2
